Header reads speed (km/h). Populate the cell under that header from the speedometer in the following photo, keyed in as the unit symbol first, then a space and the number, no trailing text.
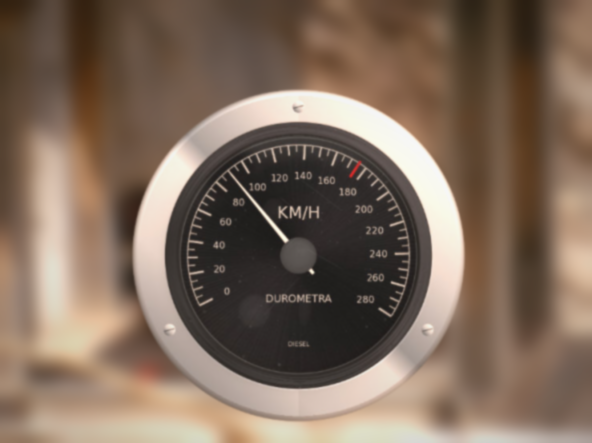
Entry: km/h 90
